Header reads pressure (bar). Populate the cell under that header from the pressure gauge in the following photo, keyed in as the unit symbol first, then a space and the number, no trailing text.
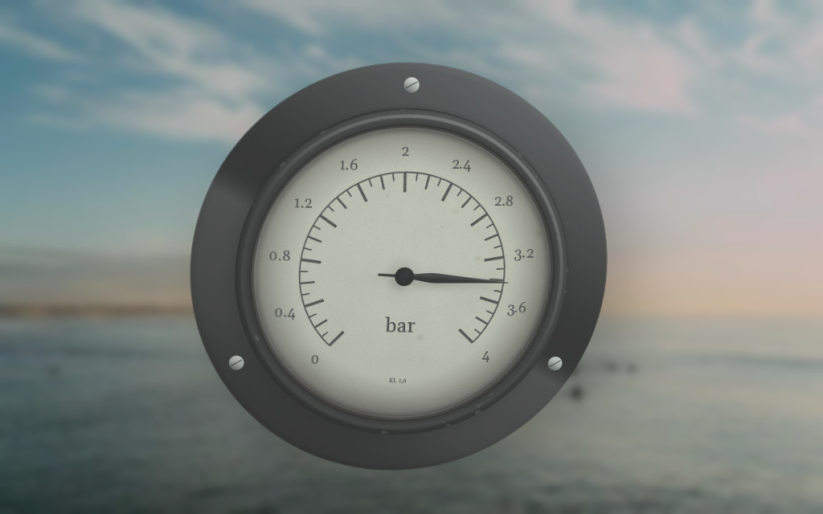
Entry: bar 3.4
